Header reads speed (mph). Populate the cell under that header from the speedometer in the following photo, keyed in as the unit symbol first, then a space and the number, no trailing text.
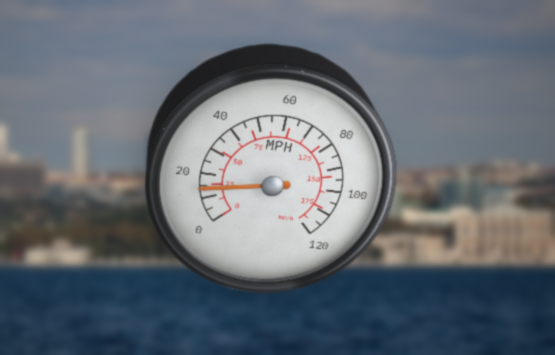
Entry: mph 15
